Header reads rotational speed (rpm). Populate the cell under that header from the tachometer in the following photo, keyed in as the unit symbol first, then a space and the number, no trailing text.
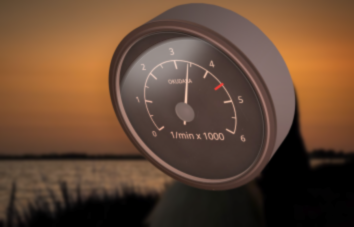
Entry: rpm 3500
